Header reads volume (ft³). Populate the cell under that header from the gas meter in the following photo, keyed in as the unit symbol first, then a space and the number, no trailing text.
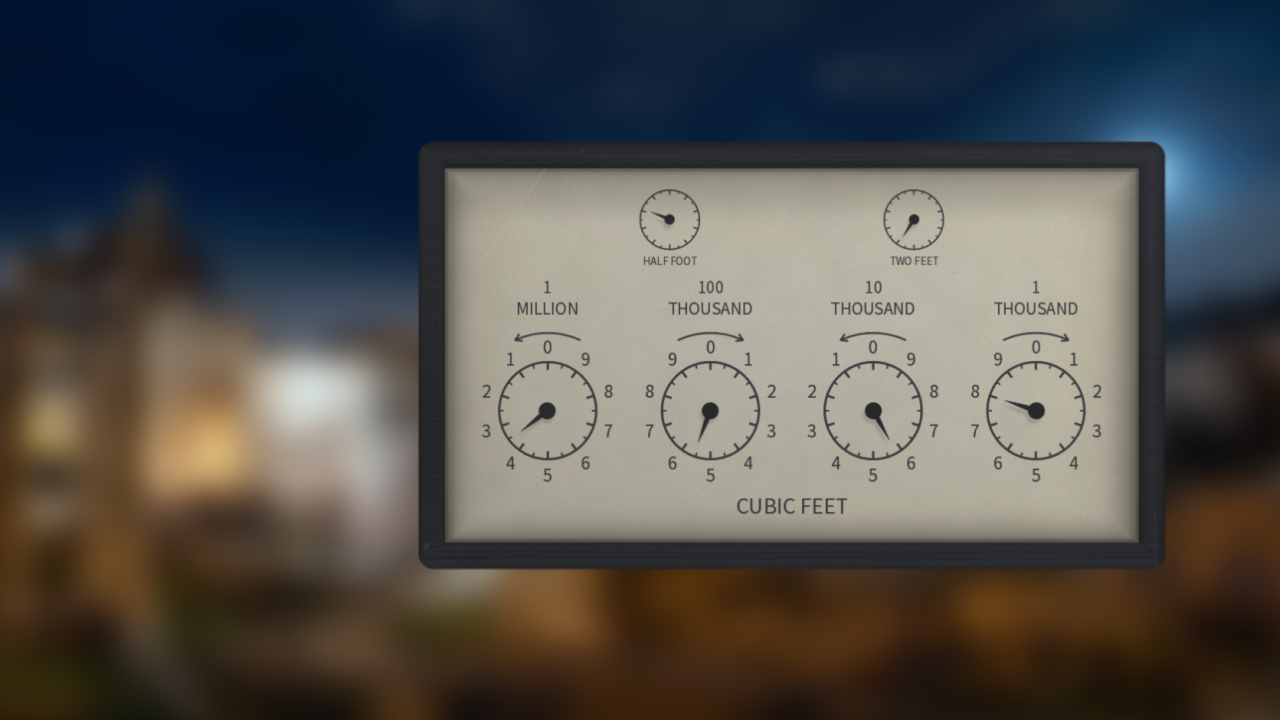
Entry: ft³ 355800
